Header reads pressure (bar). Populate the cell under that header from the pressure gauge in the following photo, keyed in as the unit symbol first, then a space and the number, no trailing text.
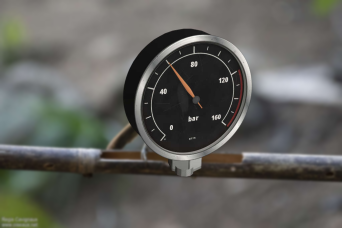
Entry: bar 60
